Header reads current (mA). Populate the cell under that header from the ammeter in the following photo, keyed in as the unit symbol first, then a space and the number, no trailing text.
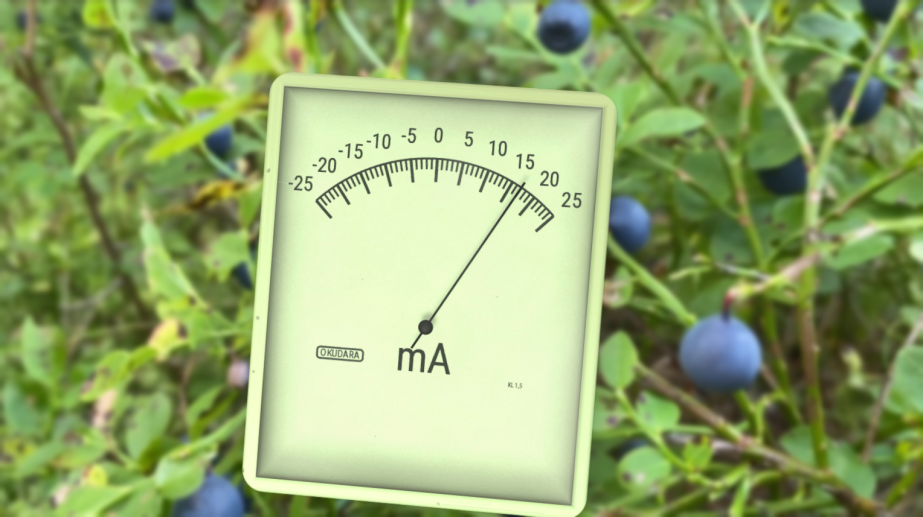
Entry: mA 17
